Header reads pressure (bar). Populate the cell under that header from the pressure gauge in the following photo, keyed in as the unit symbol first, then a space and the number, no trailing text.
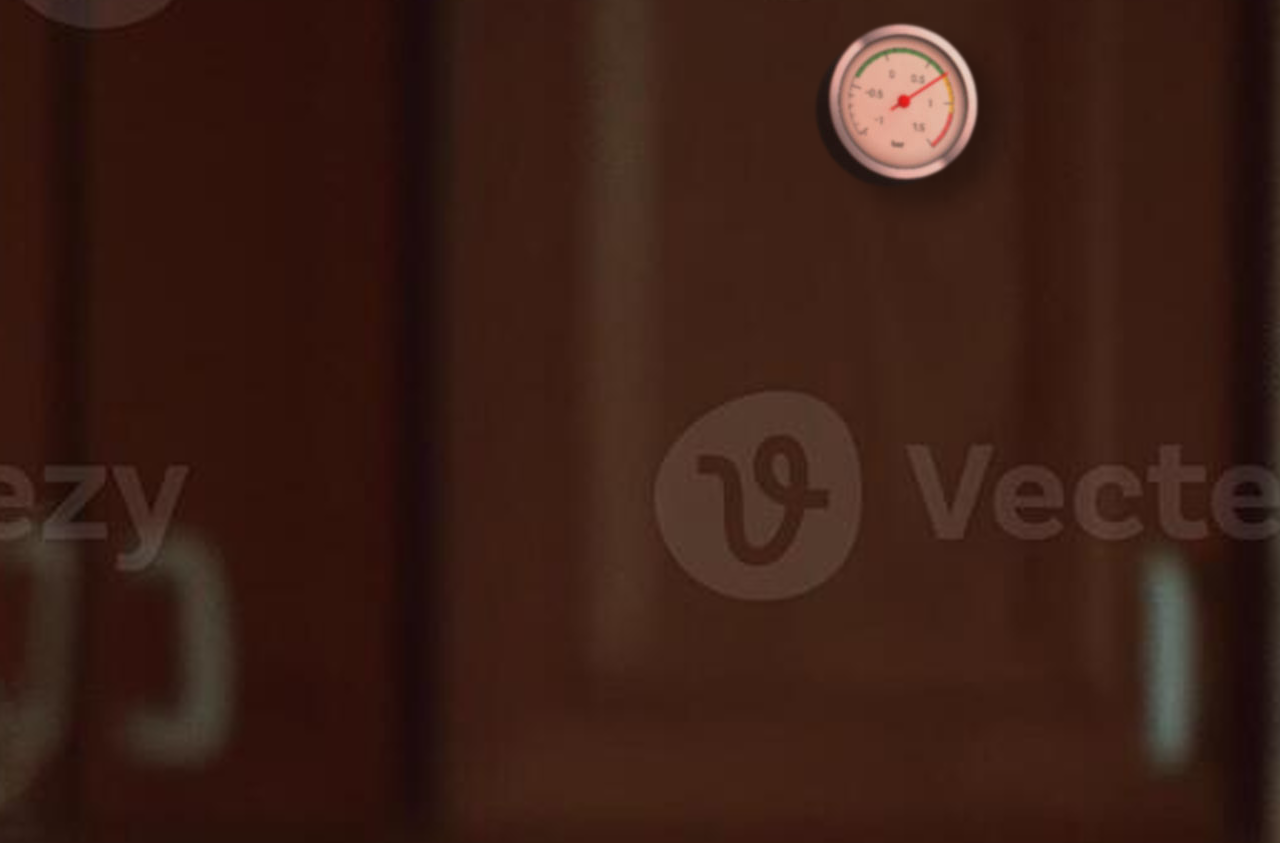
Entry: bar 0.7
